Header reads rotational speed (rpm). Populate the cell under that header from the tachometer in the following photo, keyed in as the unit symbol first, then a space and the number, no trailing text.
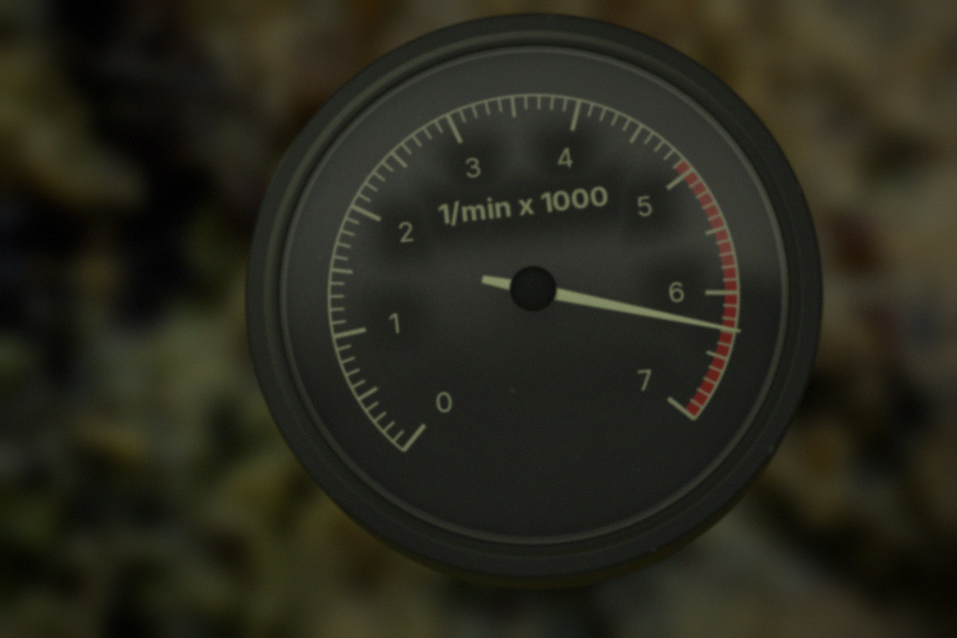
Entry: rpm 6300
